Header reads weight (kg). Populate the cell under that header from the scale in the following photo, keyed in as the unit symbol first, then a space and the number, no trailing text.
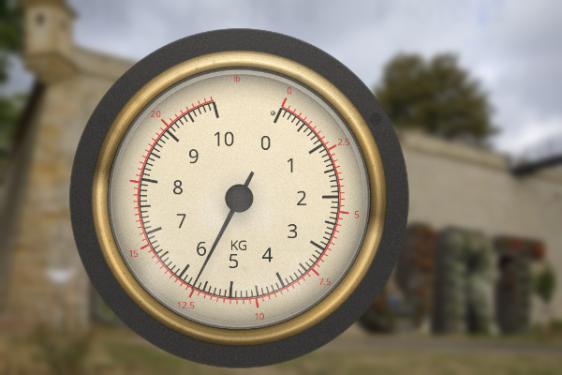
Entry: kg 5.7
